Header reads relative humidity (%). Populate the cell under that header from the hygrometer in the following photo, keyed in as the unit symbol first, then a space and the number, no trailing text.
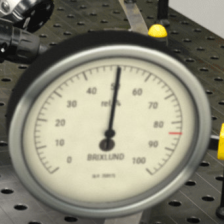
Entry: % 50
